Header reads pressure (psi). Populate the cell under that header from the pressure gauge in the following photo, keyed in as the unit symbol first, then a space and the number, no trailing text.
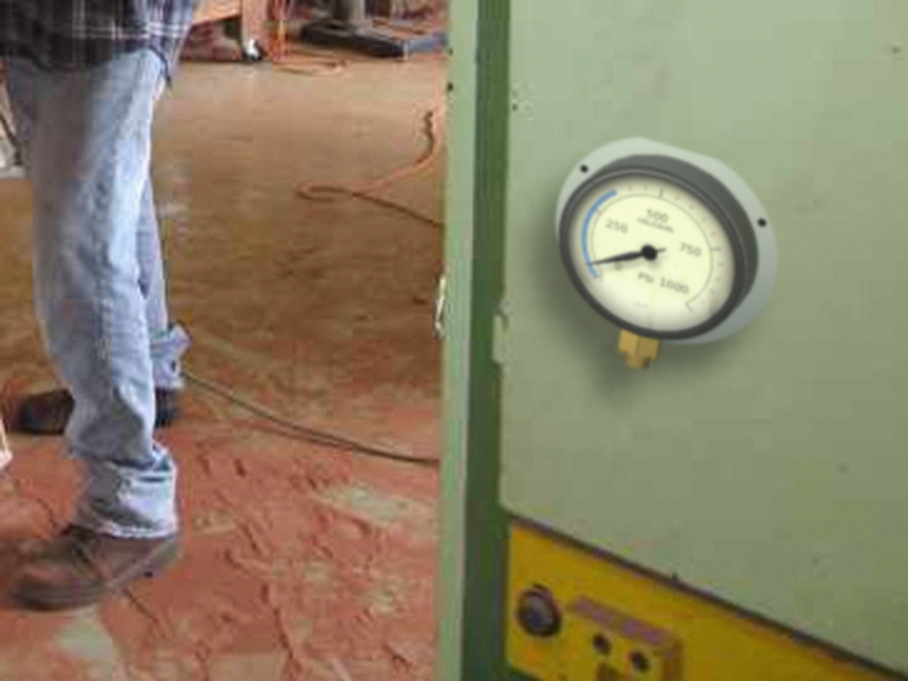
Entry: psi 50
